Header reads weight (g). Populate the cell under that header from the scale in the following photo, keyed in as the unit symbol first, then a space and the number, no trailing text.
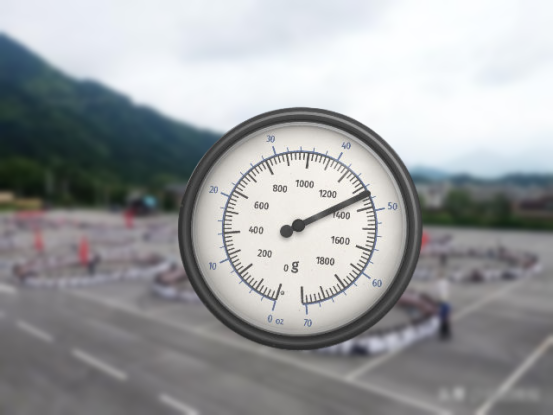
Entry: g 1340
